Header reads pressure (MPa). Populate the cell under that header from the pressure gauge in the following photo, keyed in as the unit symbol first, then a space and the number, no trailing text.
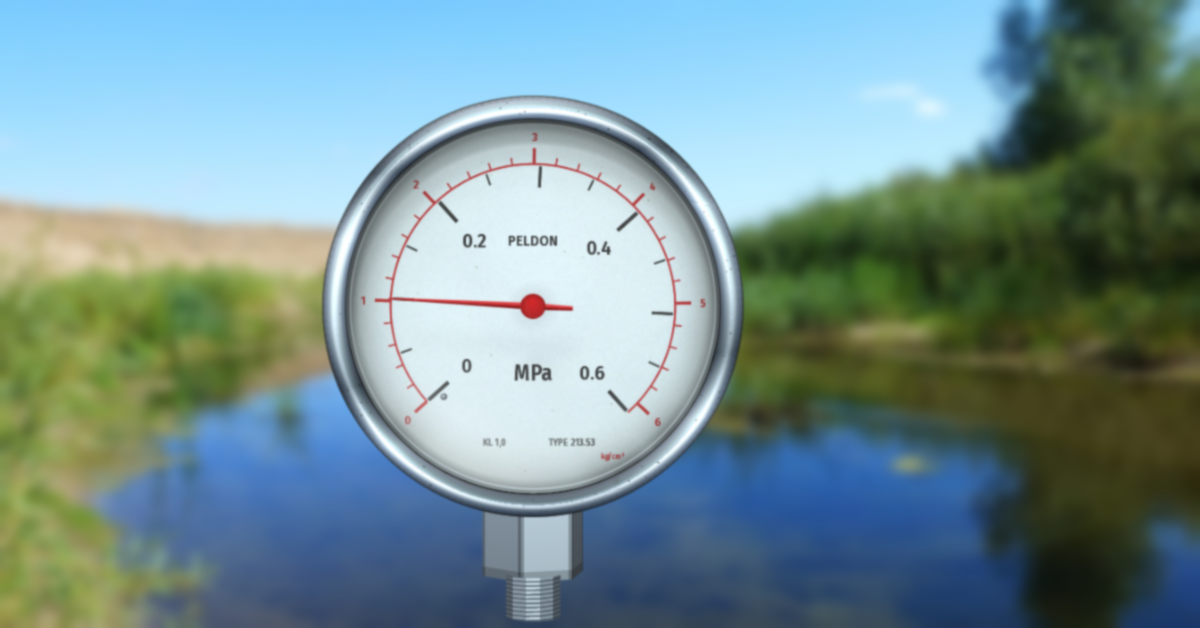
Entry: MPa 0.1
